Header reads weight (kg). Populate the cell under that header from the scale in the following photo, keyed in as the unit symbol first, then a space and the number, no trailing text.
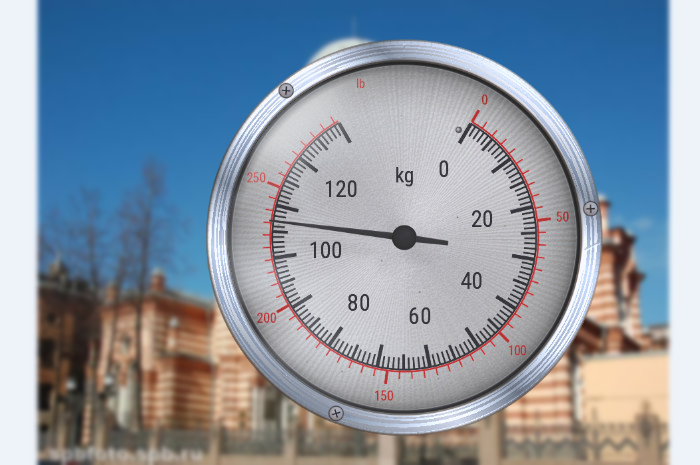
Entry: kg 107
